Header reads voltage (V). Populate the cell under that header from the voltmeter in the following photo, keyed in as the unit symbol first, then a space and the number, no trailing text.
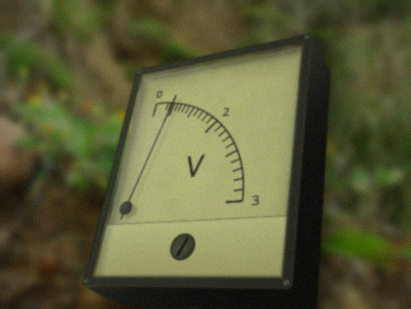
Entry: V 1
